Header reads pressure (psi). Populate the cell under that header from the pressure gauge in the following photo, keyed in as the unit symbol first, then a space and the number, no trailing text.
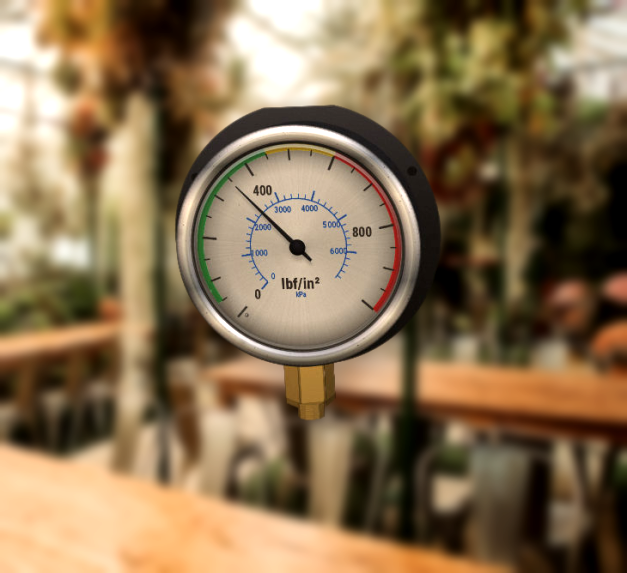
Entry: psi 350
